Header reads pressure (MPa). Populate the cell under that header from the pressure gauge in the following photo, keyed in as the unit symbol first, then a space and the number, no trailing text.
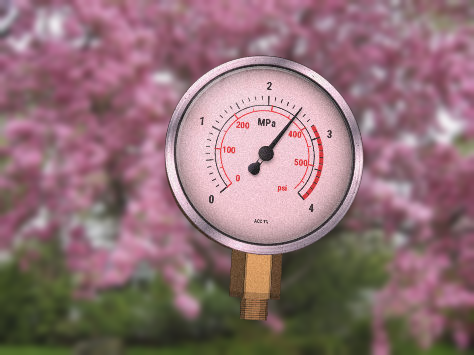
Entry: MPa 2.5
